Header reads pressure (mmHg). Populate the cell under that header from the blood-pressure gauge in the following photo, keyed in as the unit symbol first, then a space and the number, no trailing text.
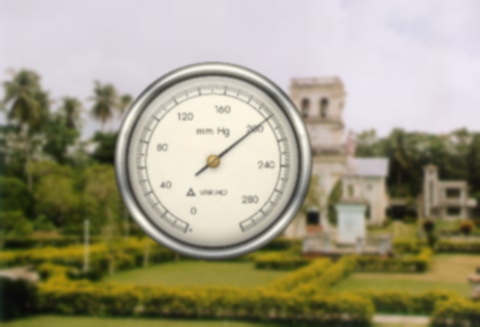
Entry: mmHg 200
